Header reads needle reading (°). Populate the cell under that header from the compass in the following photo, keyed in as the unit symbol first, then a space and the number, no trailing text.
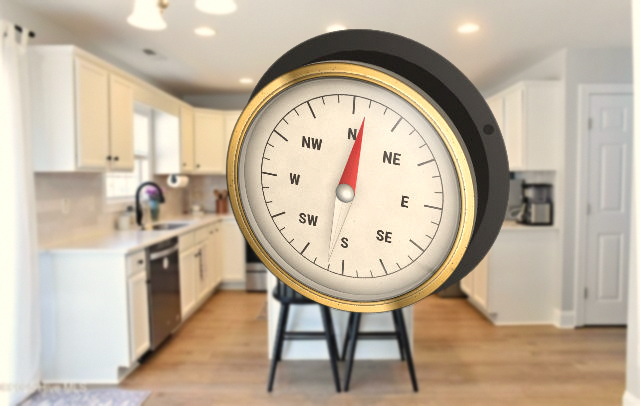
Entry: ° 10
